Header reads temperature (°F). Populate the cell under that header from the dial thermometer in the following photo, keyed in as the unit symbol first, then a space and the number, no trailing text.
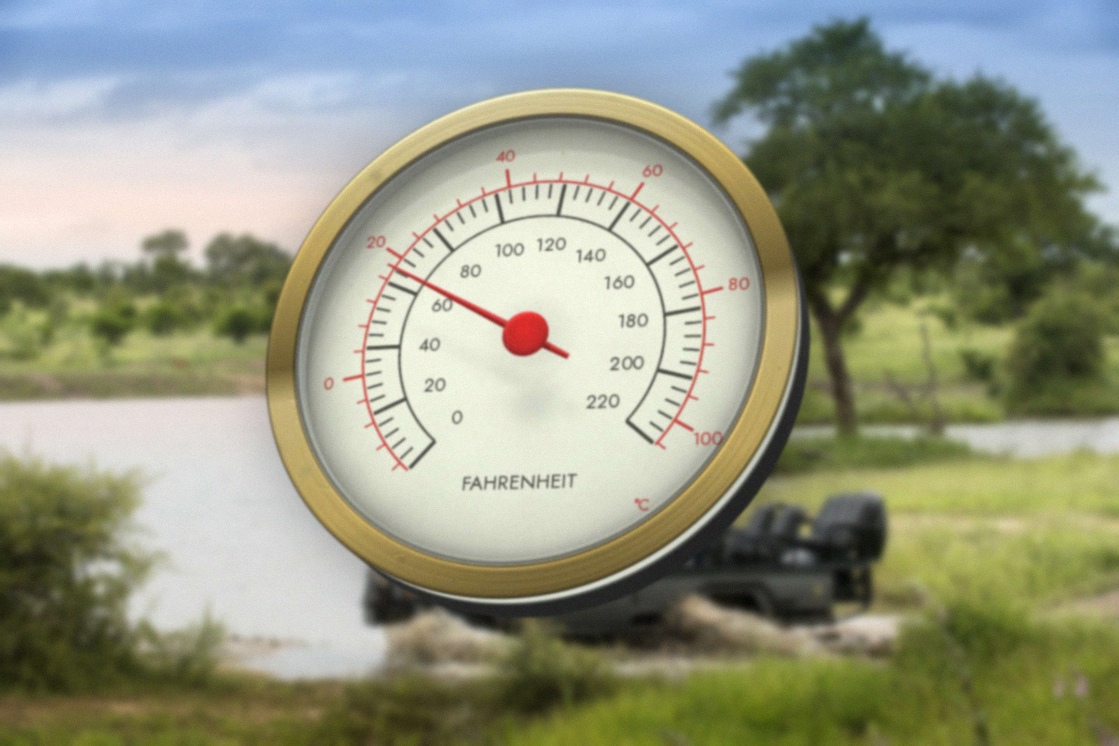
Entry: °F 64
